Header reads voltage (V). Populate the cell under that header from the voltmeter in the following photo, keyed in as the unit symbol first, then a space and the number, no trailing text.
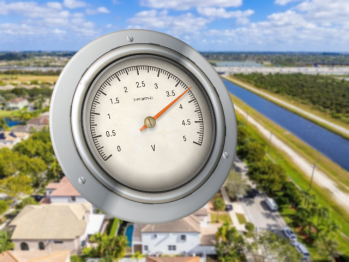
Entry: V 3.75
